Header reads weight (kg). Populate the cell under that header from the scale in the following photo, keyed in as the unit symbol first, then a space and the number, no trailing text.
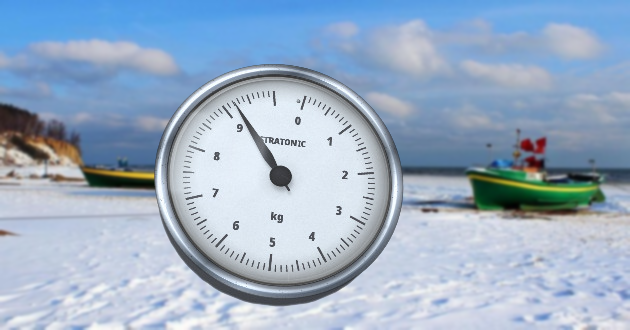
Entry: kg 9.2
